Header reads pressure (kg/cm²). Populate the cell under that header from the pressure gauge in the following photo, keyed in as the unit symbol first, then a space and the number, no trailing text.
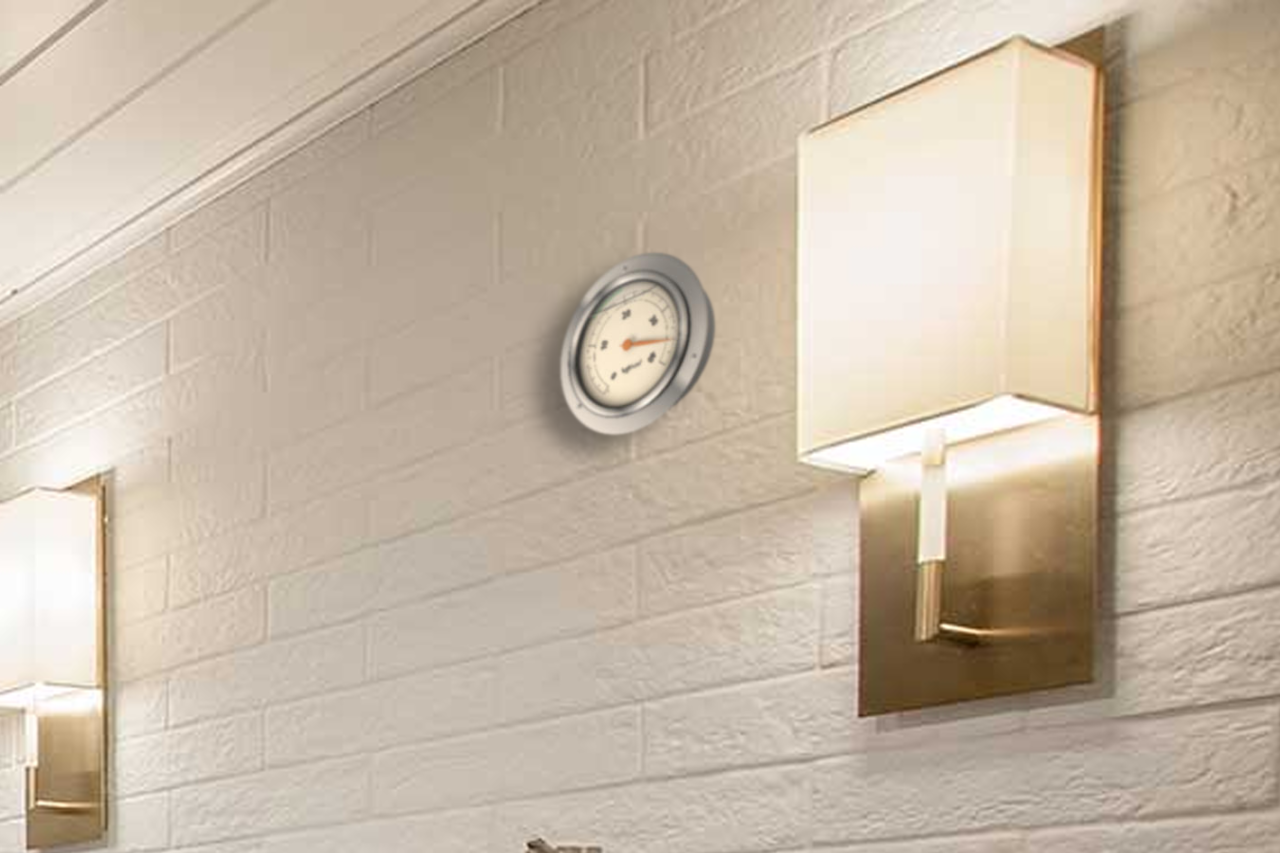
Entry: kg/cm² 36
